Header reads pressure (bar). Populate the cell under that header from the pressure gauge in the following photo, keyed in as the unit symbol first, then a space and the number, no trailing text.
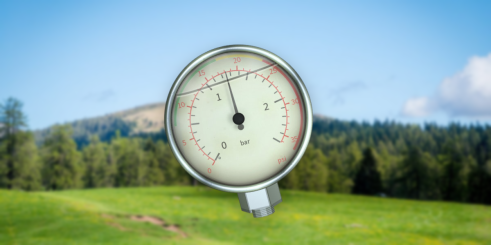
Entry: bar 1.25
